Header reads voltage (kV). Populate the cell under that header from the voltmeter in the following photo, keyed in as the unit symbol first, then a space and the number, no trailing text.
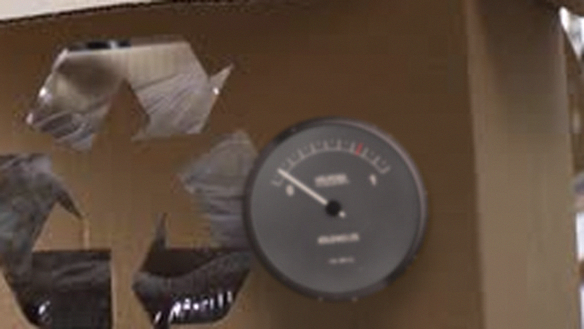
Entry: kV 0.1
